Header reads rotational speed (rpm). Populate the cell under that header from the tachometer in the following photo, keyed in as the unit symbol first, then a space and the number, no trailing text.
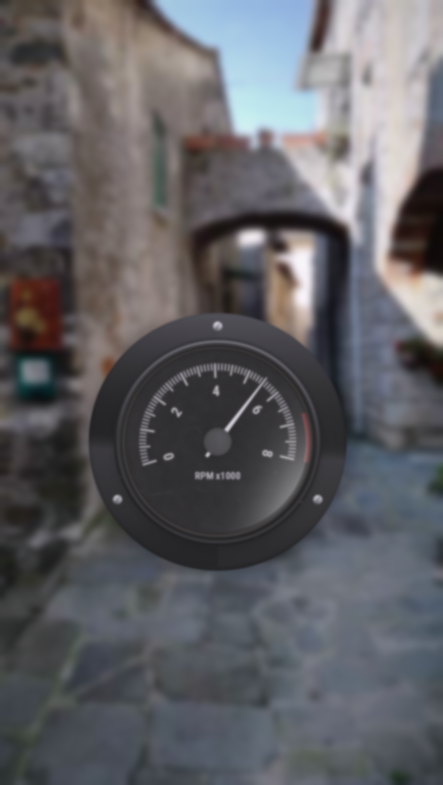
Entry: rpm 5500
